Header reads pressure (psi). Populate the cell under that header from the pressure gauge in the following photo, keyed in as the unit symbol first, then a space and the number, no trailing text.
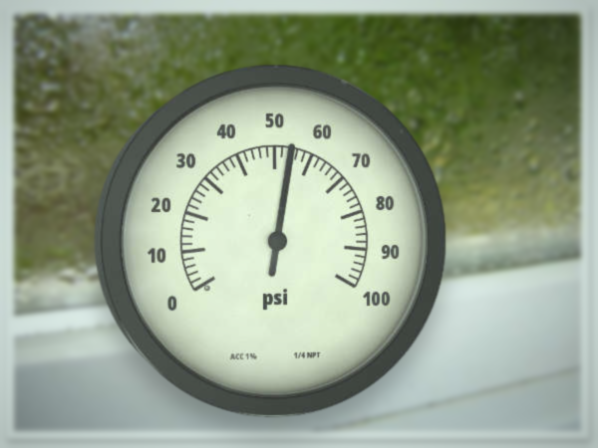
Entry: psi 54
